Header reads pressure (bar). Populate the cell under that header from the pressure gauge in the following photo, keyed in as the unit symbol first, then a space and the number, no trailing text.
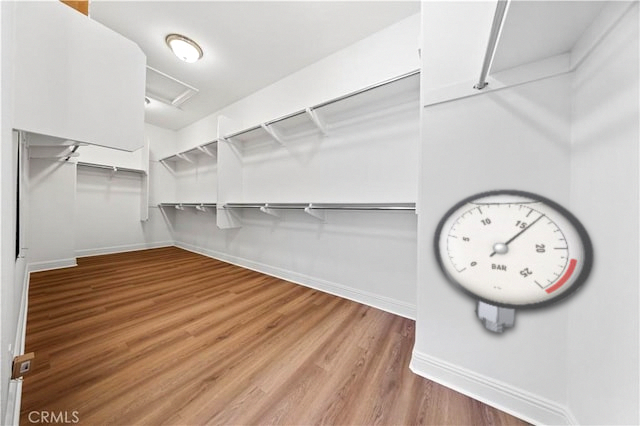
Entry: bar 16
